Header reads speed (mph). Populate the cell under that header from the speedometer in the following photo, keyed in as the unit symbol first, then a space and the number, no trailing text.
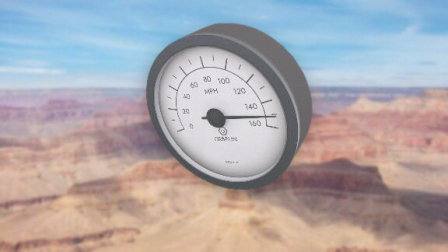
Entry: mph 150
